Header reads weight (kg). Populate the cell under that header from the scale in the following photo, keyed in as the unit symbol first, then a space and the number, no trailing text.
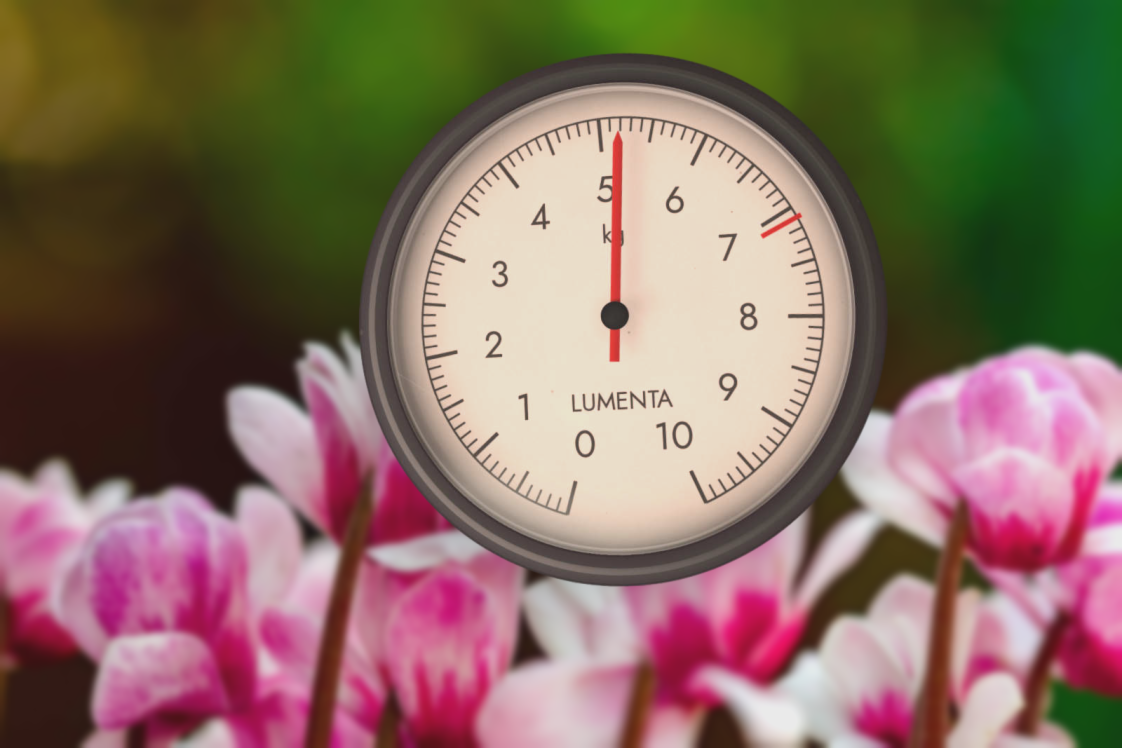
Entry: kg 5.2
